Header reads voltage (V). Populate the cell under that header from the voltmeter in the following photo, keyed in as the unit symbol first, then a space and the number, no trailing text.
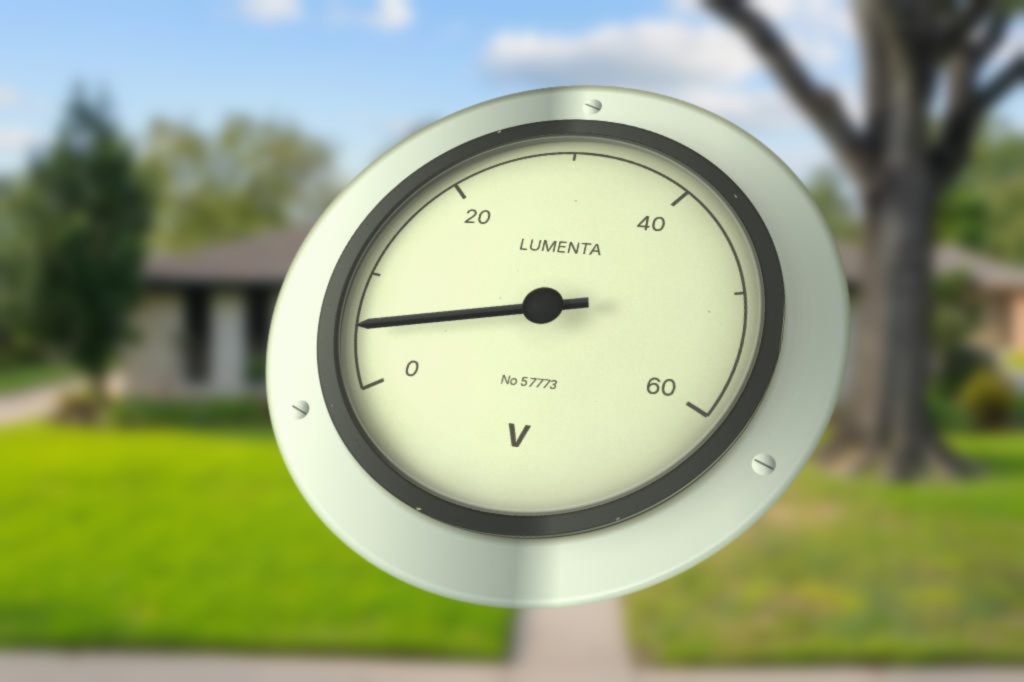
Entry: V 5
